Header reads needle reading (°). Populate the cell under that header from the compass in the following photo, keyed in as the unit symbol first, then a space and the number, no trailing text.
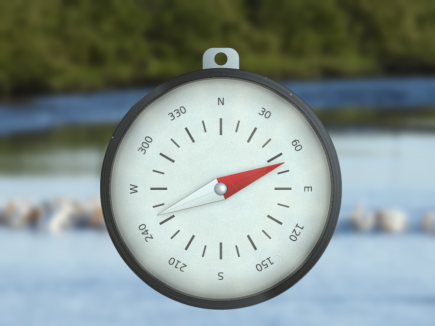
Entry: ° 67.5
